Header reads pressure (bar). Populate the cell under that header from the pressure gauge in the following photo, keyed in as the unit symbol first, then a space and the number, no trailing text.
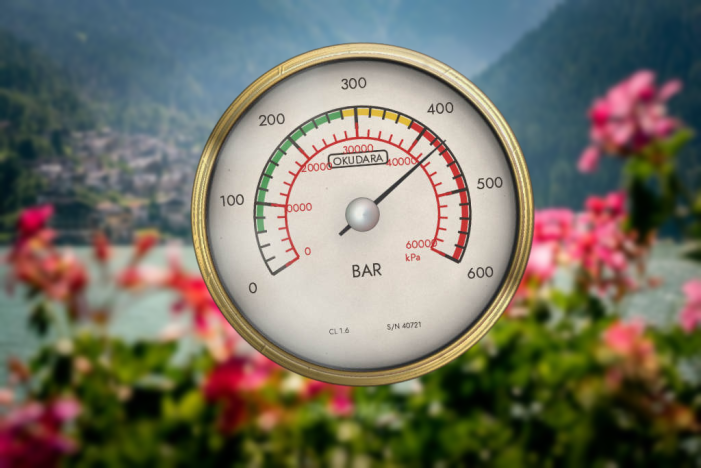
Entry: bar 430
